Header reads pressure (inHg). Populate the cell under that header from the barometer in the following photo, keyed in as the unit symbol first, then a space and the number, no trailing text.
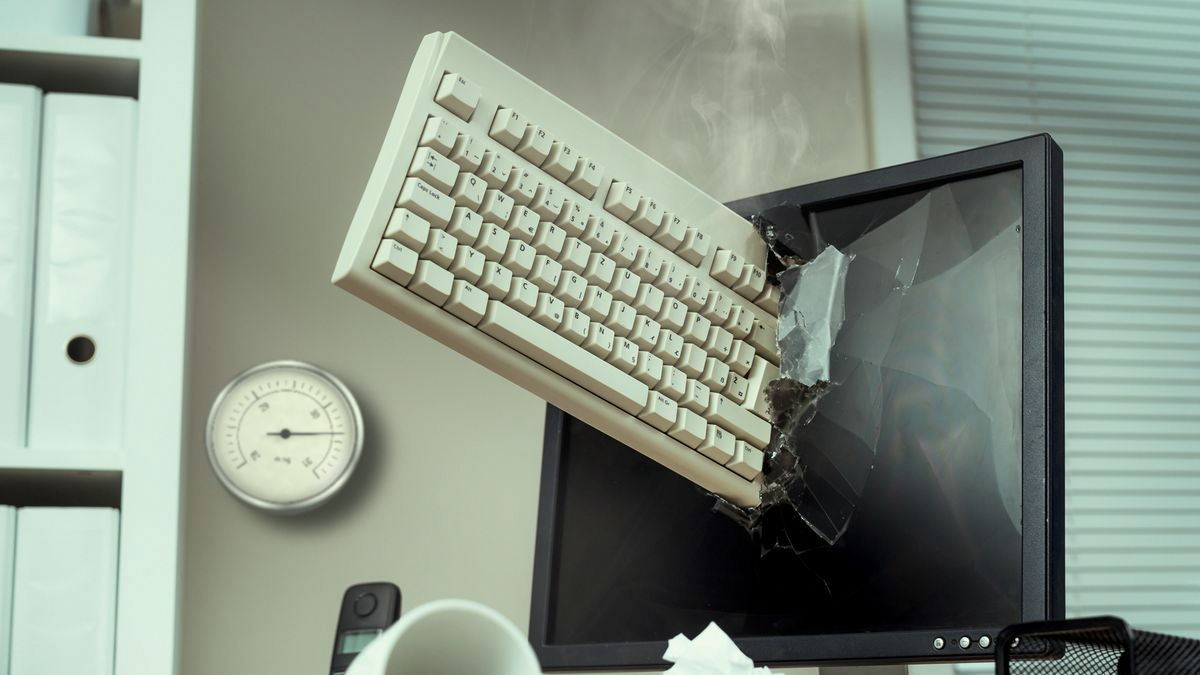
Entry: inHg 30.4
